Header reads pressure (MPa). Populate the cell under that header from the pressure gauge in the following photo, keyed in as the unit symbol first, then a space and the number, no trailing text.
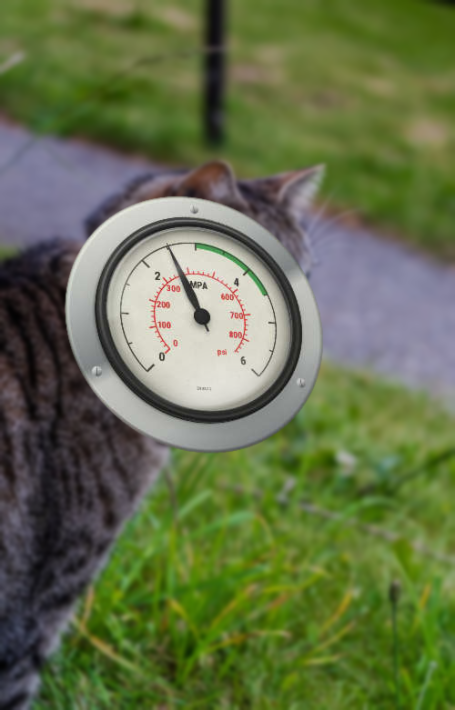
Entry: MPa 2.5
